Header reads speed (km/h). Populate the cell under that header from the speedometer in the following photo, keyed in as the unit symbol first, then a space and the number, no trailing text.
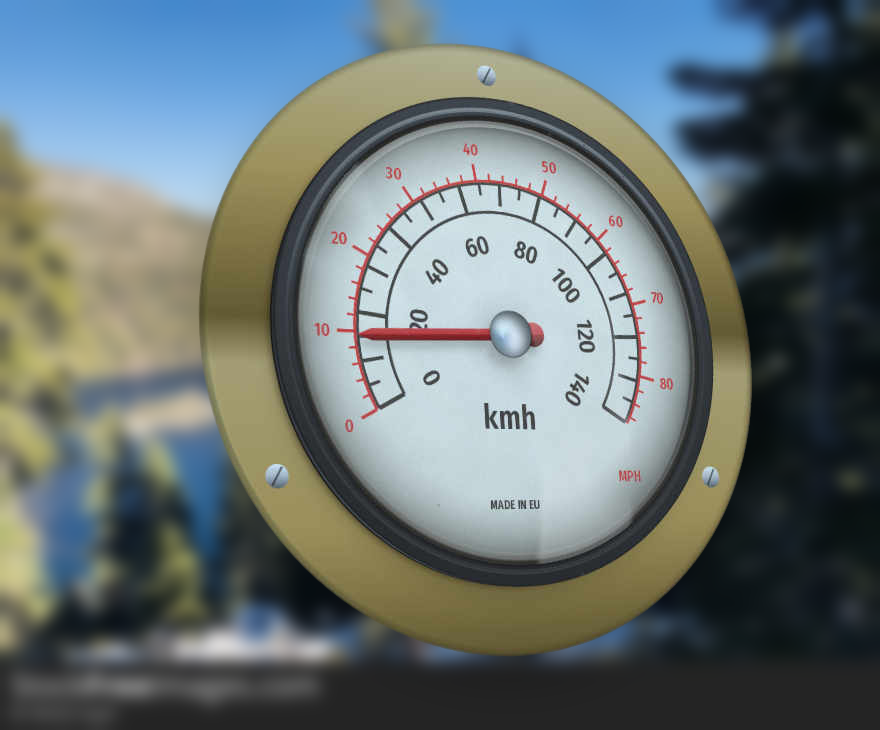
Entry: km/h 15
